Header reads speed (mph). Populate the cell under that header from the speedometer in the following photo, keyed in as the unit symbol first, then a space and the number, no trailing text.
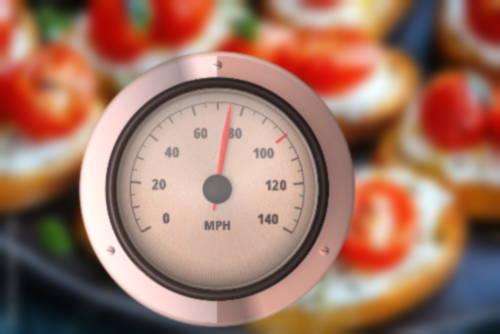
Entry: mph 75
